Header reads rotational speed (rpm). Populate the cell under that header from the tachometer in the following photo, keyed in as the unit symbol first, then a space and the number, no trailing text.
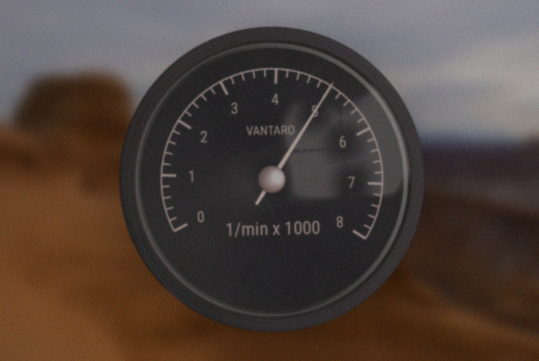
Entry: rpm 5000
